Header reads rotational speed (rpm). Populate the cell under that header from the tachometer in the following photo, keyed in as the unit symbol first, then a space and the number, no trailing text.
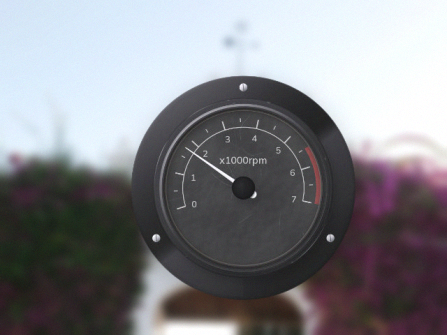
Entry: rpm 1750
